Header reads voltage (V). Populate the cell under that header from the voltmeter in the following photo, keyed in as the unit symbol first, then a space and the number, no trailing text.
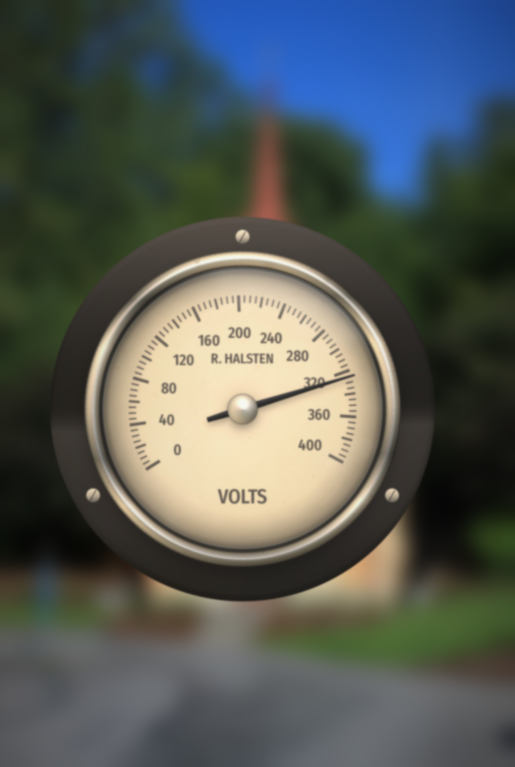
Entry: V 325
